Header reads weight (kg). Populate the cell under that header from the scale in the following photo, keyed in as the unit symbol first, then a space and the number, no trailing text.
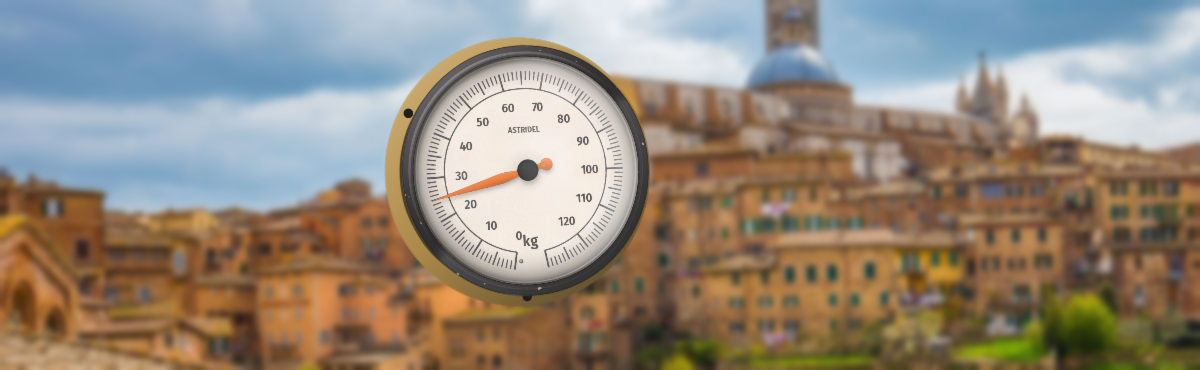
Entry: kg 25
